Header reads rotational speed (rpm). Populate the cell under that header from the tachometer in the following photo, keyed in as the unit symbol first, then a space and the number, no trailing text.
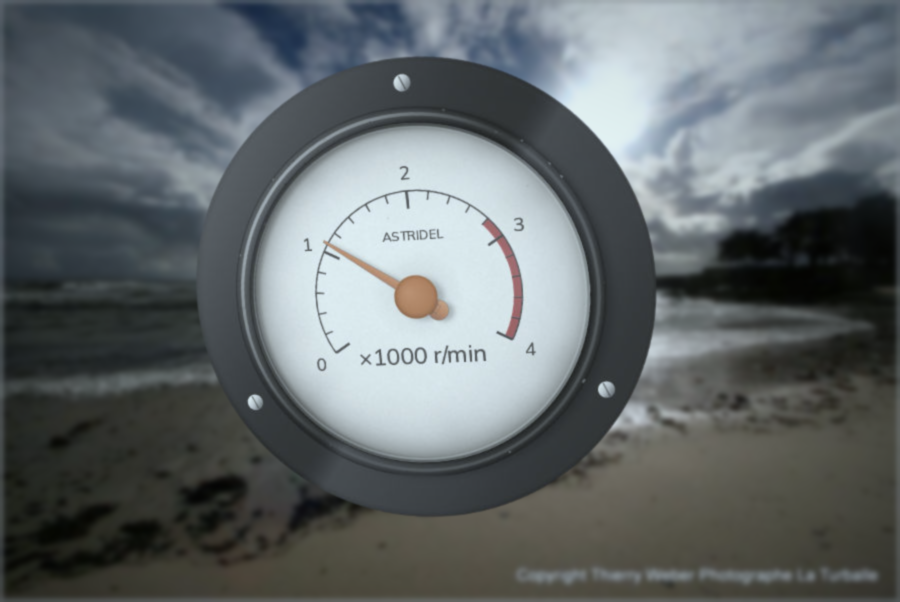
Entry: rpm 1100
